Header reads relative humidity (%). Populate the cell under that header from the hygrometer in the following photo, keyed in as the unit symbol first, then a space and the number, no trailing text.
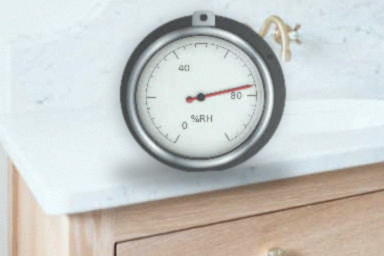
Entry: % 76
